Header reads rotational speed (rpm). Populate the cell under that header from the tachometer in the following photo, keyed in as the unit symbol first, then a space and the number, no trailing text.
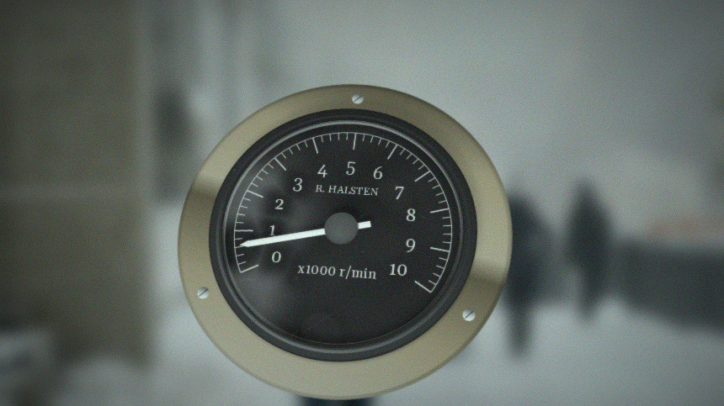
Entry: rpm 600
